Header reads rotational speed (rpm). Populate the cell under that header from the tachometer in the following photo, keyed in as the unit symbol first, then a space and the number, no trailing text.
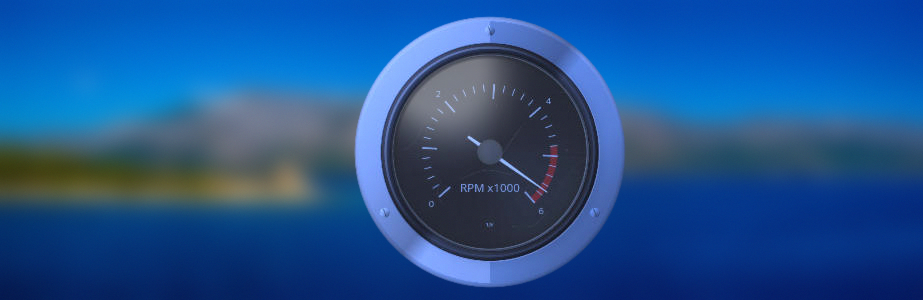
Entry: rpm 5700
